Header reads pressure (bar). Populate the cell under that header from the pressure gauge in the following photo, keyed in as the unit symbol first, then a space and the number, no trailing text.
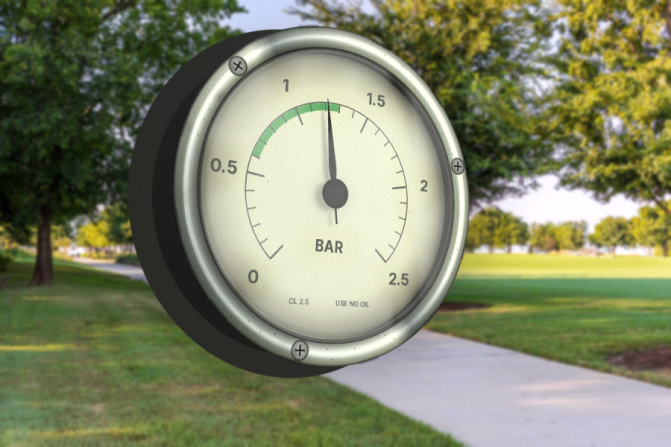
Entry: bar 1.2
